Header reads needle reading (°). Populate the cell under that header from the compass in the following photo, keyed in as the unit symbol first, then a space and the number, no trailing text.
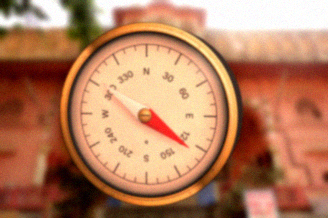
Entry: ° 125
